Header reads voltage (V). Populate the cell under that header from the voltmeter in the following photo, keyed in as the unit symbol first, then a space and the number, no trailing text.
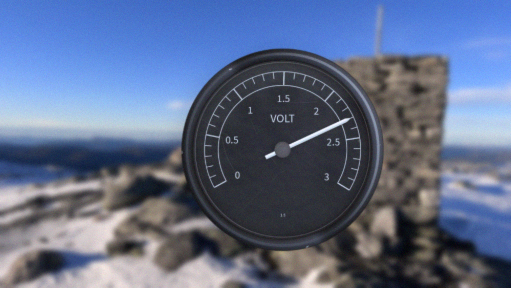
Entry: V 2.3
